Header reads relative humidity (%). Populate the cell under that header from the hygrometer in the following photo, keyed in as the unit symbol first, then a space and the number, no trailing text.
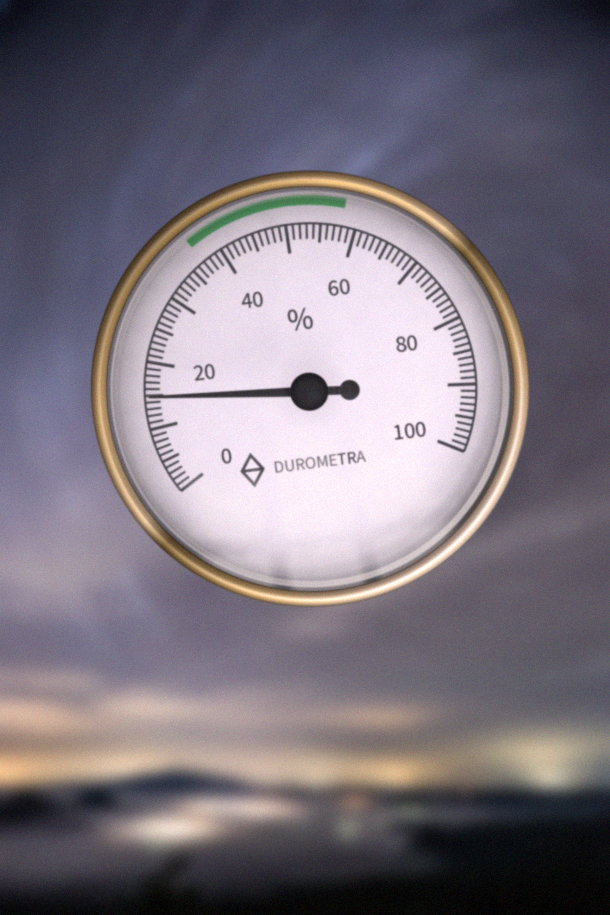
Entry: % 15
